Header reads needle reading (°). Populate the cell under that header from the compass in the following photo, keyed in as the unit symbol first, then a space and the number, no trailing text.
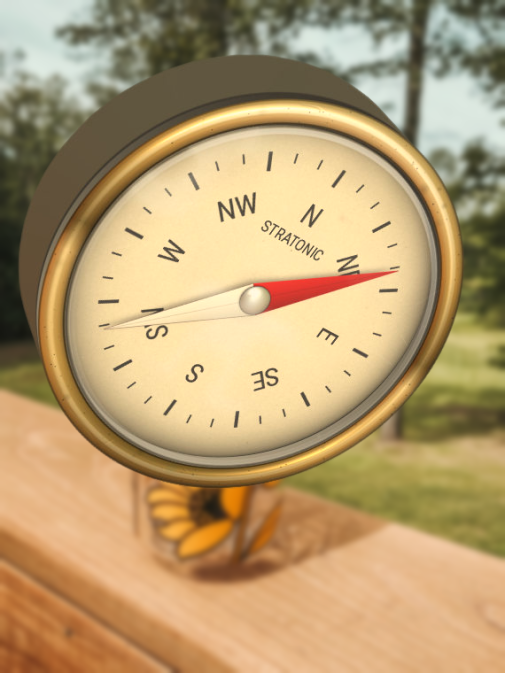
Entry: ° 50
